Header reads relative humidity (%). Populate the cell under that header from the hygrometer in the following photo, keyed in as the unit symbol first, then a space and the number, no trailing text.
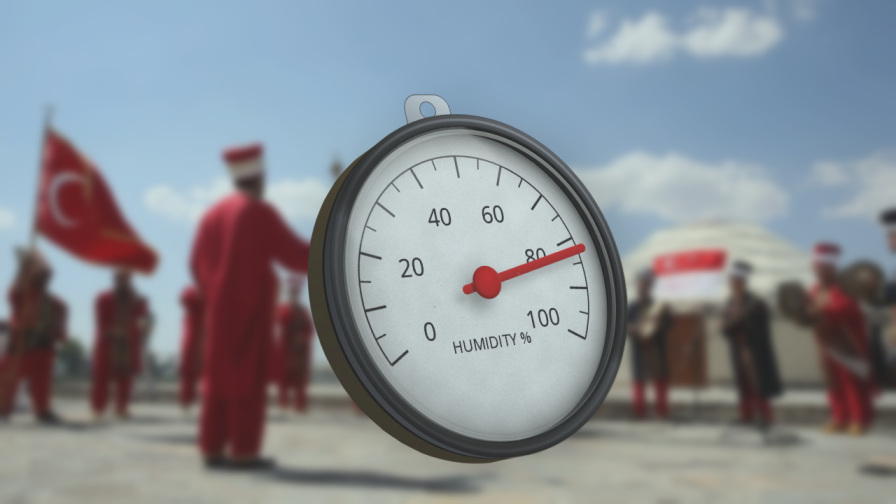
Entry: % 82.5
